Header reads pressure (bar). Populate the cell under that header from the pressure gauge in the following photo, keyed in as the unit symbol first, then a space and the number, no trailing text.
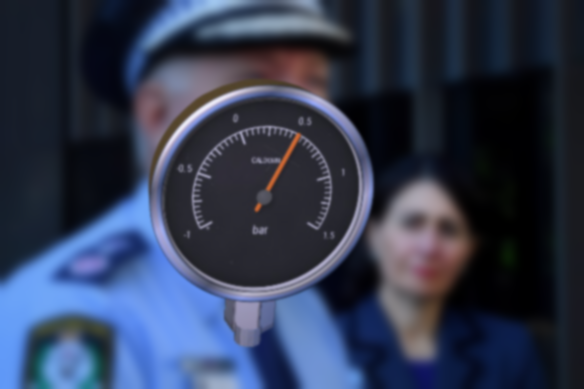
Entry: bar 0.5
